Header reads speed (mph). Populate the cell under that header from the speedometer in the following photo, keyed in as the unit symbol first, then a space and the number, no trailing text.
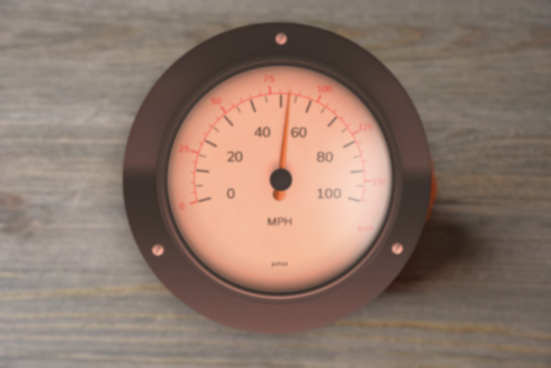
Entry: mph 52.5
